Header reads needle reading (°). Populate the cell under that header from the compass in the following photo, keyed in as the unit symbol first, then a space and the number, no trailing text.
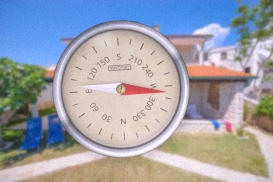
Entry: ° 277.5
